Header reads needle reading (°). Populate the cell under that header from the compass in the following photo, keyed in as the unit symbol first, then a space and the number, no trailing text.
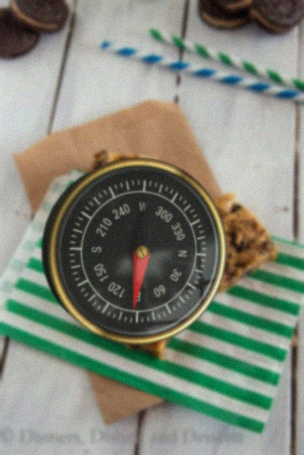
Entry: ° 95
